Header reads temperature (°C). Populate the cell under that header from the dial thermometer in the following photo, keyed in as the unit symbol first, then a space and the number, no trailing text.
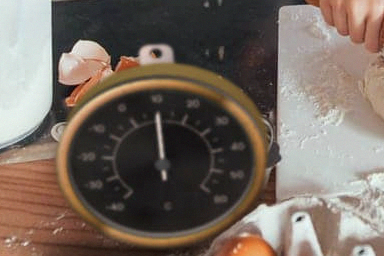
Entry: °C 10
